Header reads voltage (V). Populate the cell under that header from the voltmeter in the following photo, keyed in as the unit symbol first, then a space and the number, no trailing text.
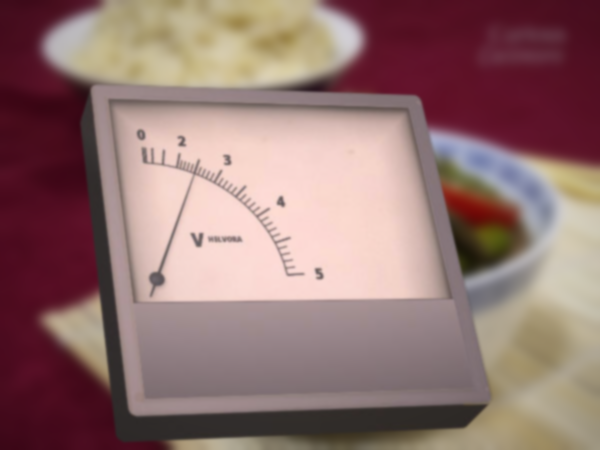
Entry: V 2.5
